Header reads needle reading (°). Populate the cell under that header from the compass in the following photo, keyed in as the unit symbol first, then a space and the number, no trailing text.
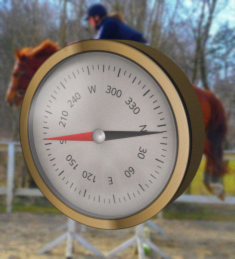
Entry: ° 185
